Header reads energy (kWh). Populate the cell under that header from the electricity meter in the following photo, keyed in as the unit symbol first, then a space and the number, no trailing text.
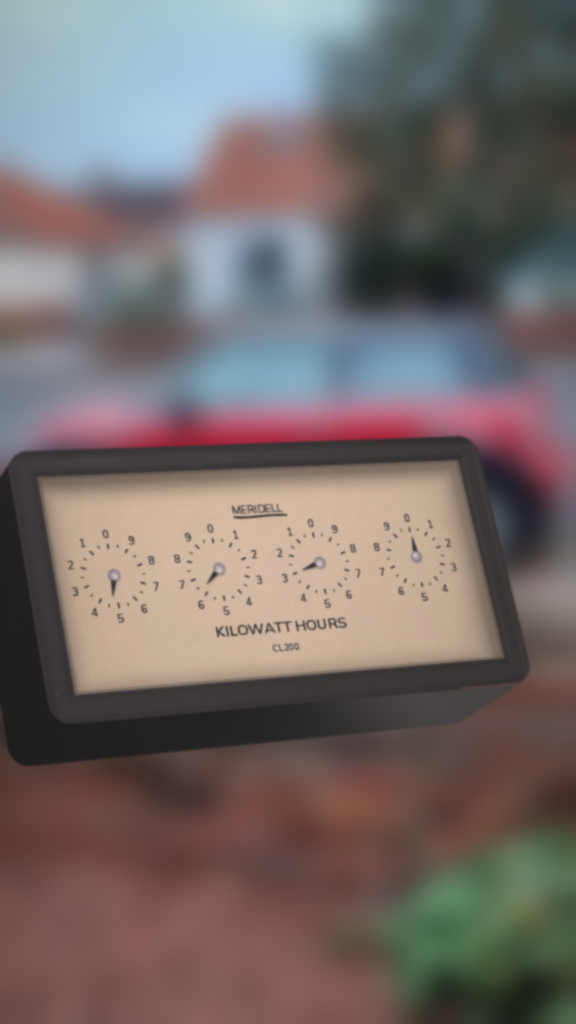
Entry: kWh 4630
